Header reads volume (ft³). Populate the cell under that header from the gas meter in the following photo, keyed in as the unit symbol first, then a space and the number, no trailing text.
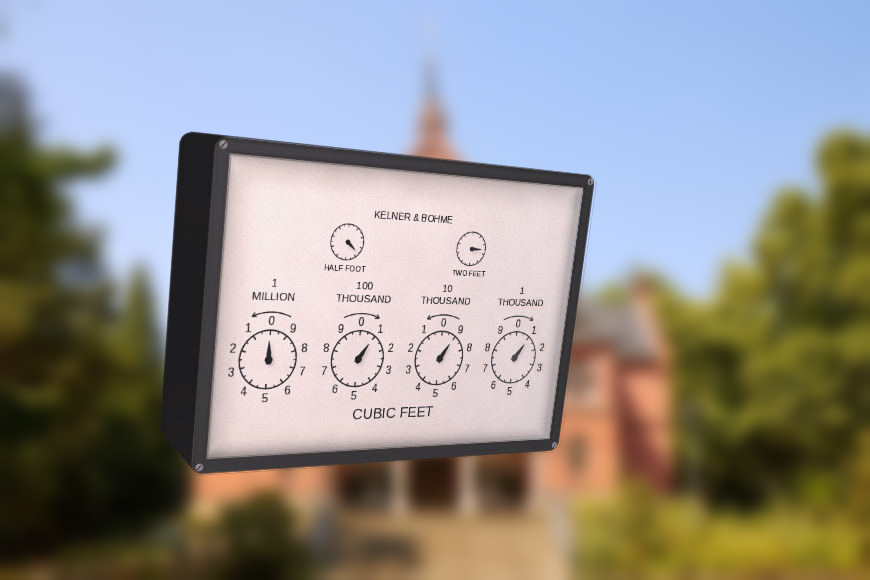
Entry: ft³ 9100
